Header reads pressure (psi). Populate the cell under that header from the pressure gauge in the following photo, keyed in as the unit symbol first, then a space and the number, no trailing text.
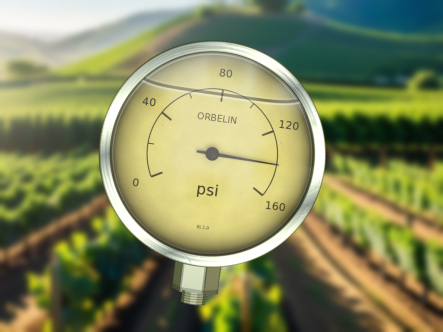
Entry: psi 140
